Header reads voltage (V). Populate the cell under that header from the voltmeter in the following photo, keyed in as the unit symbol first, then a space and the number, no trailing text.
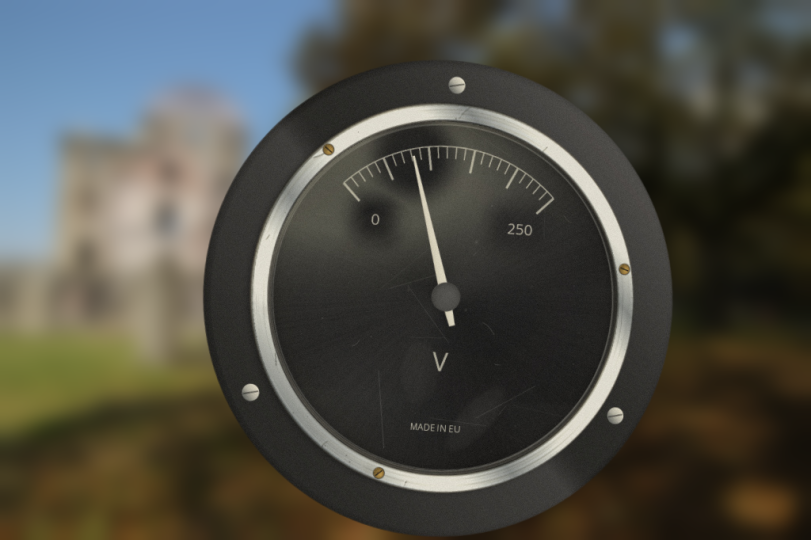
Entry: V 80
